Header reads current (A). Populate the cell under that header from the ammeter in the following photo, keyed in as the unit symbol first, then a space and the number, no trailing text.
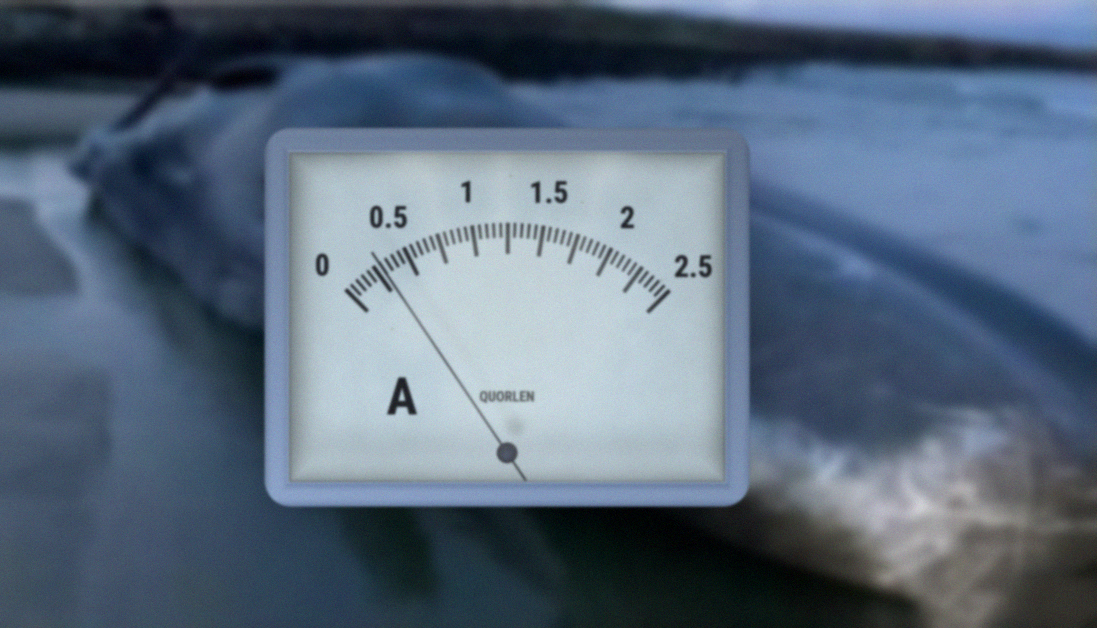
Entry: A 0.3
